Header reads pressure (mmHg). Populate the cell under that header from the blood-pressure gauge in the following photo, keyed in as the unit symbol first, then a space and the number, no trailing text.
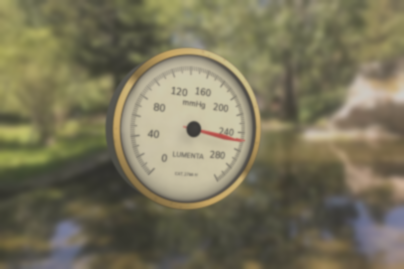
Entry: mmHg 250
